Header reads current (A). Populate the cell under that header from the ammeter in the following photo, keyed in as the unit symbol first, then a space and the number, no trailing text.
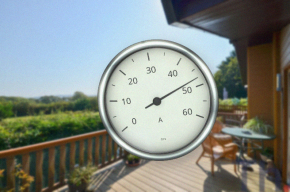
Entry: A 47.5
